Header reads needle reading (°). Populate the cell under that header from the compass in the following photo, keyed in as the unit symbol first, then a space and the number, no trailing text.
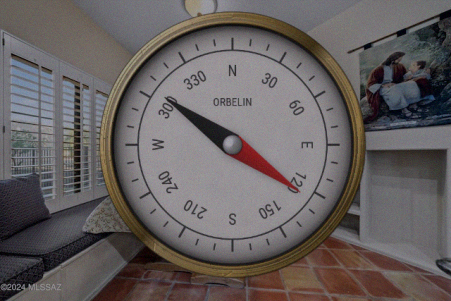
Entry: ° 125
